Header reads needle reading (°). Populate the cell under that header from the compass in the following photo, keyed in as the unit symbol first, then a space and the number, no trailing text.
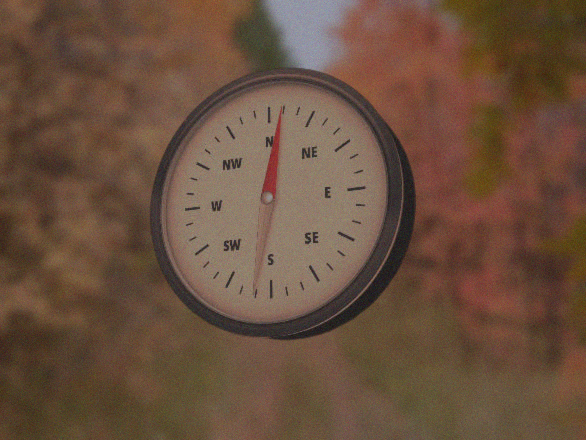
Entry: ° 10
